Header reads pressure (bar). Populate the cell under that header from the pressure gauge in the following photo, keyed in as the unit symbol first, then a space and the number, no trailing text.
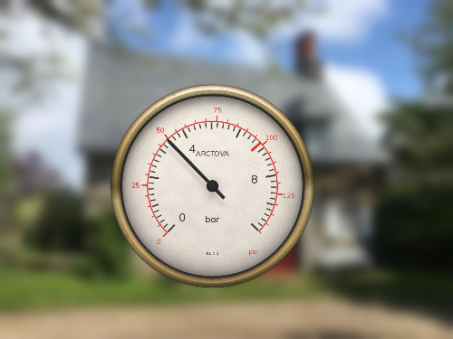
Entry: bar 3.4
